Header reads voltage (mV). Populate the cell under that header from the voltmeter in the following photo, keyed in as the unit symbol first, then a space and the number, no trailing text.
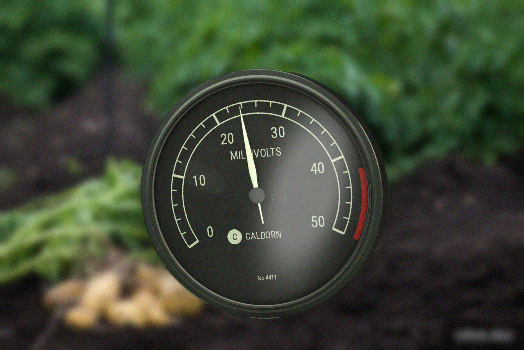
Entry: mV 24
